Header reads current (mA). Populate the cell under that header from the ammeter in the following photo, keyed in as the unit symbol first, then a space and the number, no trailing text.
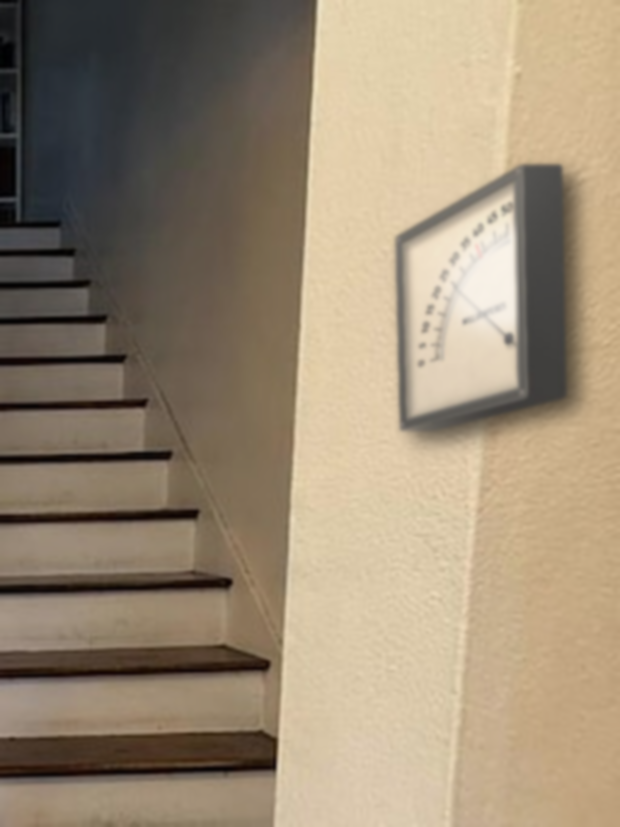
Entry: mA 25
